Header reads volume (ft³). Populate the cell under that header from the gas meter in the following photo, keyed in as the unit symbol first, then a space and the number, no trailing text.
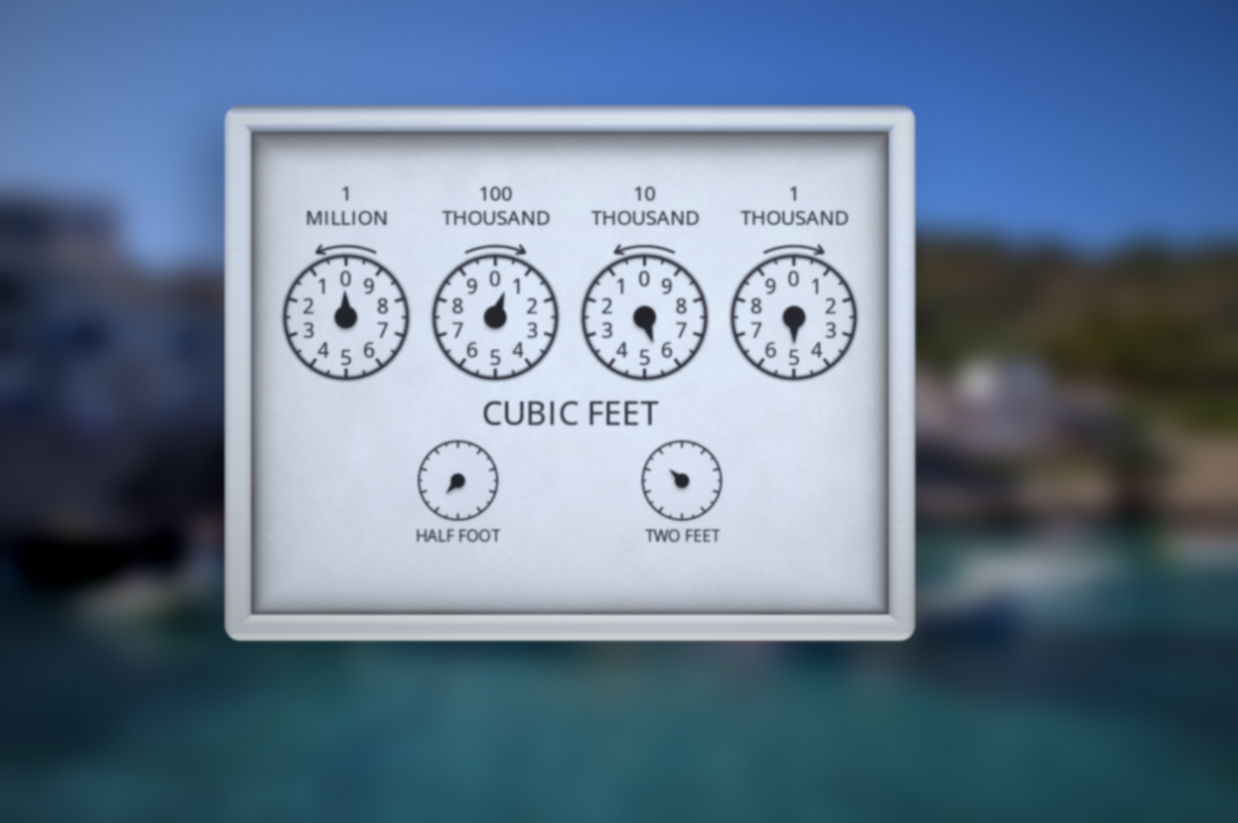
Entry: ft³ 5500
